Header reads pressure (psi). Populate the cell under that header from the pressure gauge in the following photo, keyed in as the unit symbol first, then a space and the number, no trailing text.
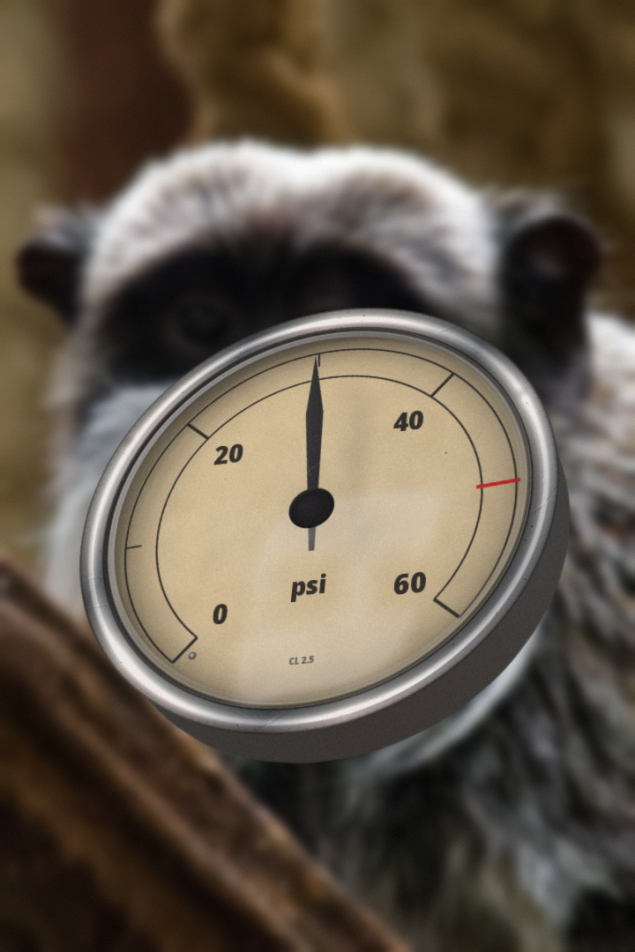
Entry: psi 30
